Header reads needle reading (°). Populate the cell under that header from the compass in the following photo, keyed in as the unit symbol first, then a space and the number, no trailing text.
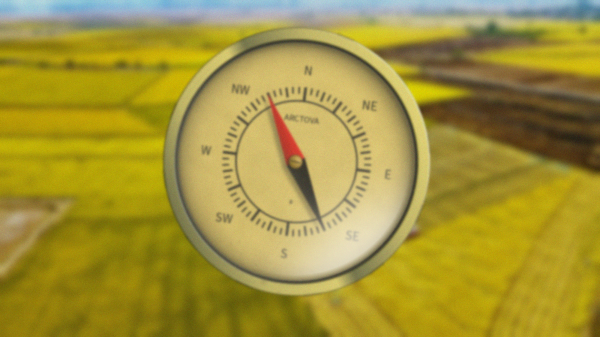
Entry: ° 330
